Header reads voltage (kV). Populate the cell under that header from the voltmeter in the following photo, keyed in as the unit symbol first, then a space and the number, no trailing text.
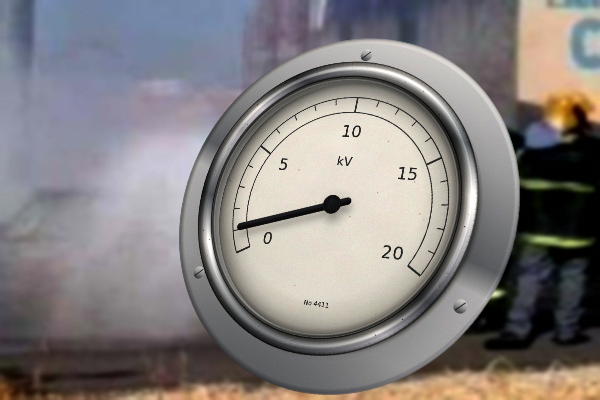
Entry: kV 1
